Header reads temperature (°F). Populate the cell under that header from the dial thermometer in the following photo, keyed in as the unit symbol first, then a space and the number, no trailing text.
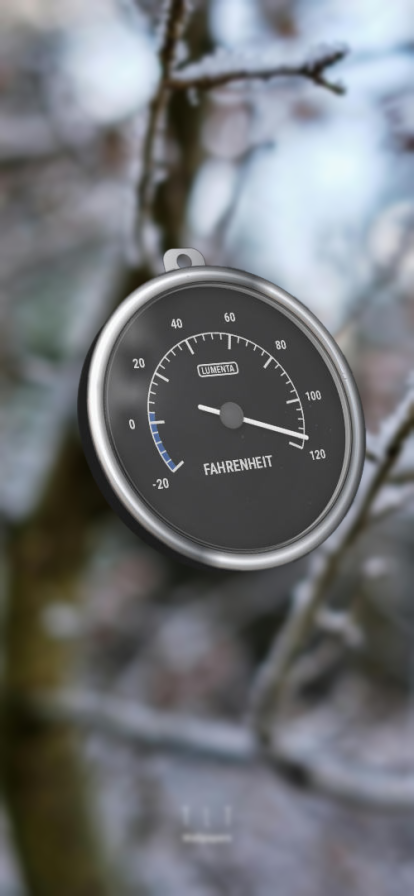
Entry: °F 116
